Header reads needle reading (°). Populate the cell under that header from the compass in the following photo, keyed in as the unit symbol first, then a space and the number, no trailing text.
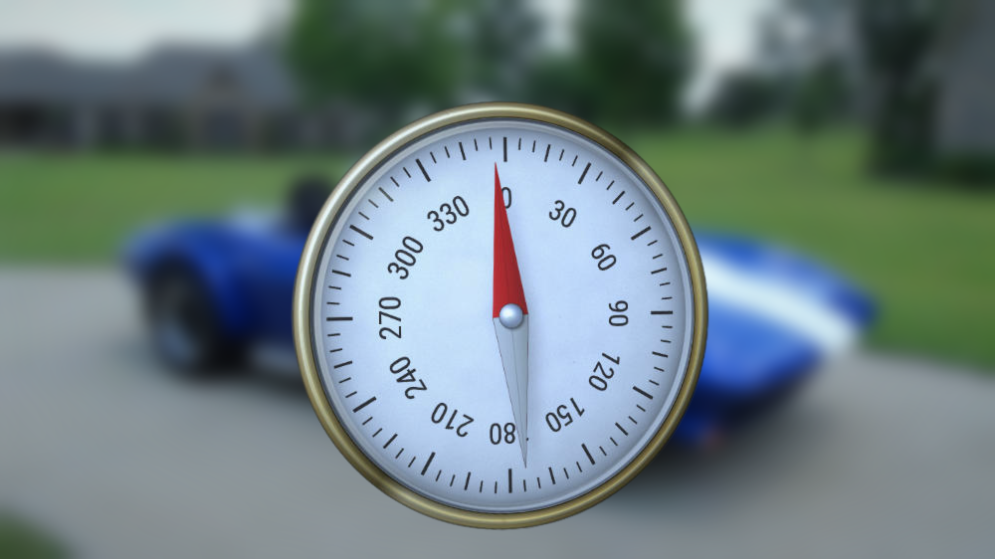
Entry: ° 355
